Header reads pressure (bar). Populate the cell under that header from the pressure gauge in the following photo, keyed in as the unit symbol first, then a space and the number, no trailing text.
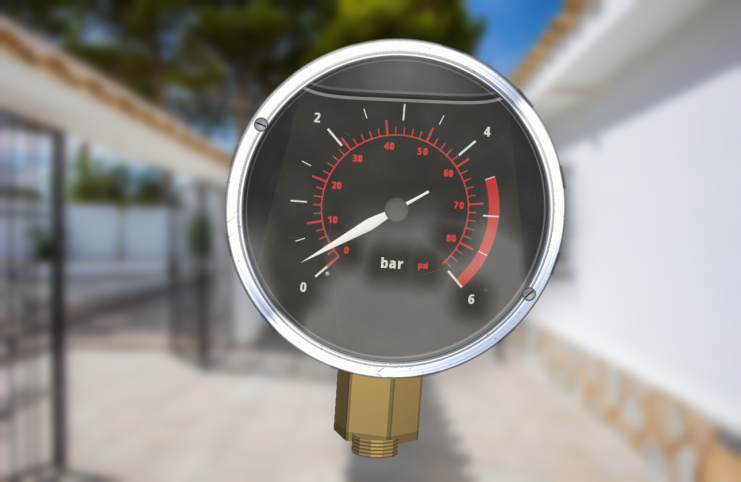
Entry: bar 0.25
